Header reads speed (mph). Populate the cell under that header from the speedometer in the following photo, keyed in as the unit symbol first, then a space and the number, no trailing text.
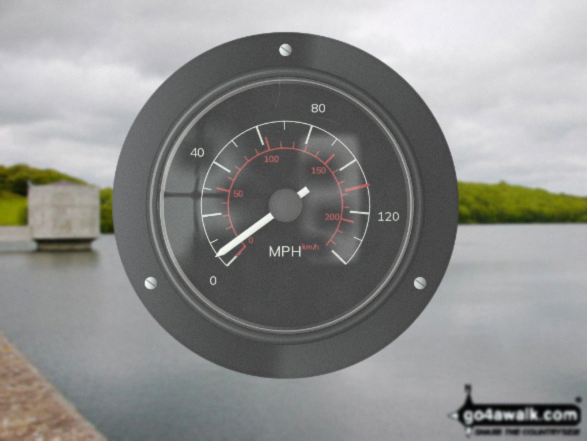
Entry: mph 5
